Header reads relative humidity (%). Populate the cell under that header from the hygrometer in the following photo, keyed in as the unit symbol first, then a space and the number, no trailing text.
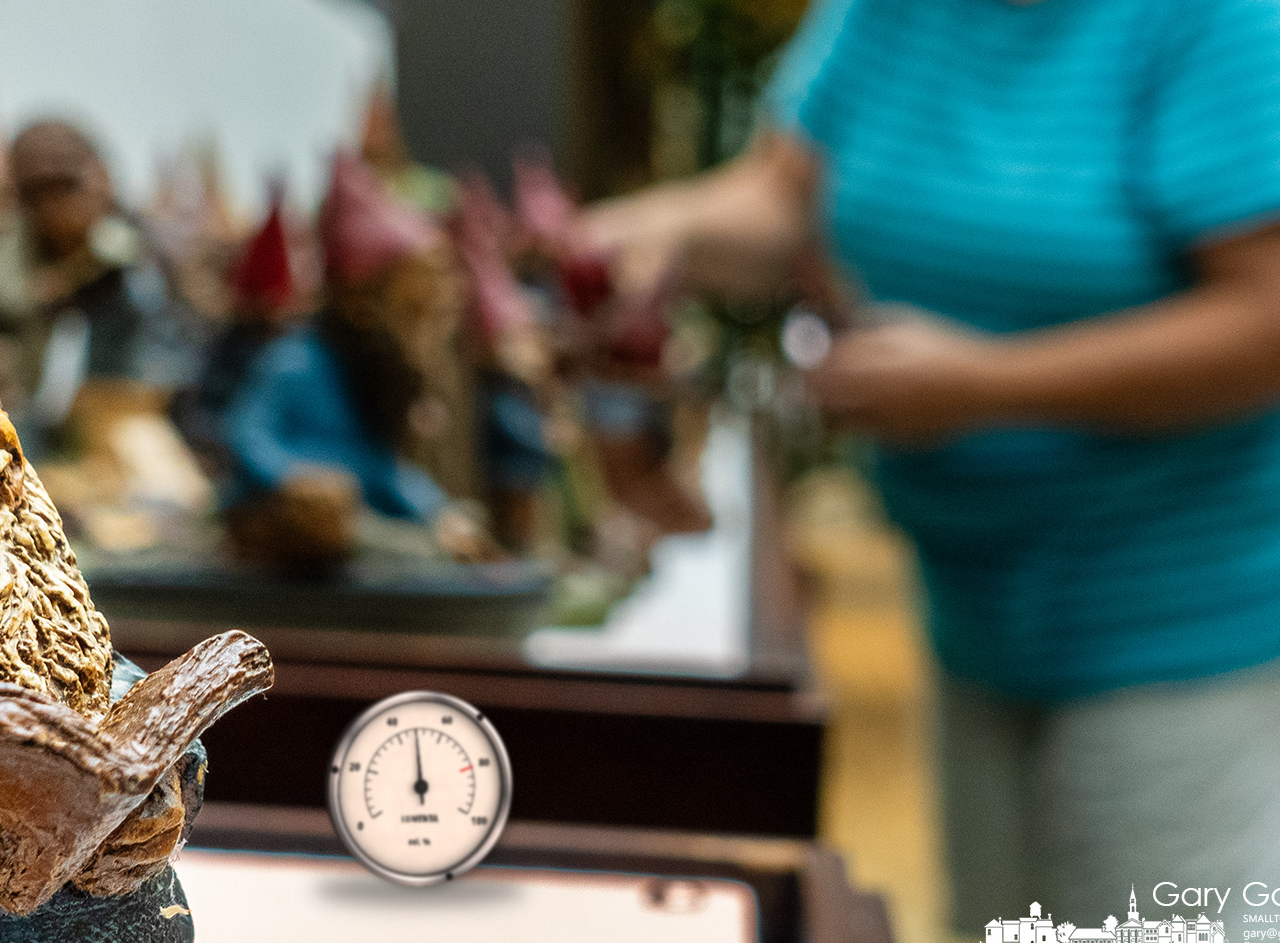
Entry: % 48
